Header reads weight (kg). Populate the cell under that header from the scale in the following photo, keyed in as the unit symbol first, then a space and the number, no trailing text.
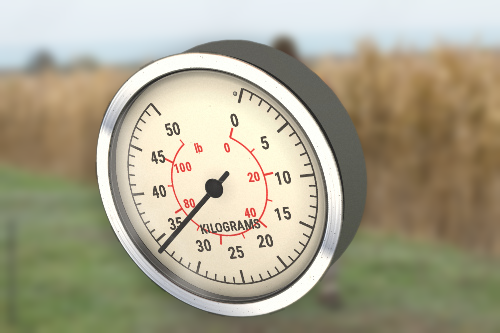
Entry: kg 34
